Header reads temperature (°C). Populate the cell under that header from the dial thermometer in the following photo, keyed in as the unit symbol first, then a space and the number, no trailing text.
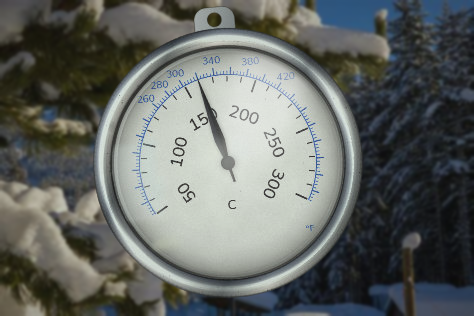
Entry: °C 160
